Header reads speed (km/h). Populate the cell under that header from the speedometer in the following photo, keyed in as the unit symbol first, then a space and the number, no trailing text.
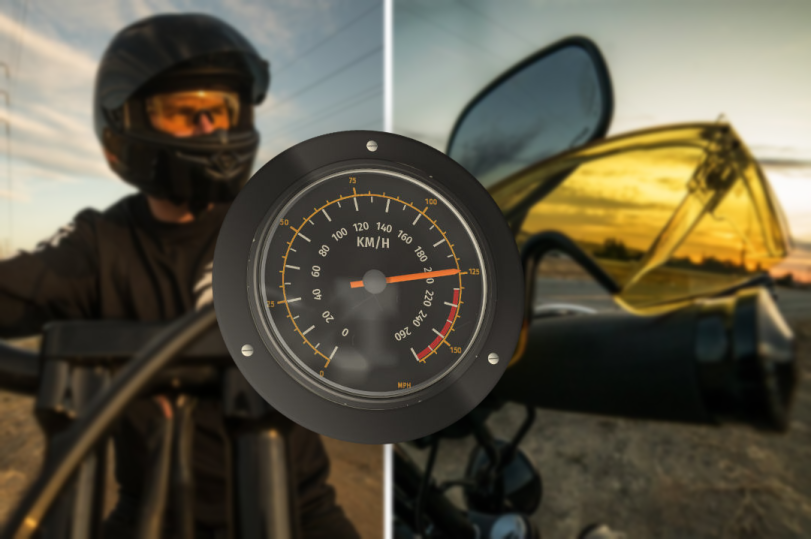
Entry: km/h 200
